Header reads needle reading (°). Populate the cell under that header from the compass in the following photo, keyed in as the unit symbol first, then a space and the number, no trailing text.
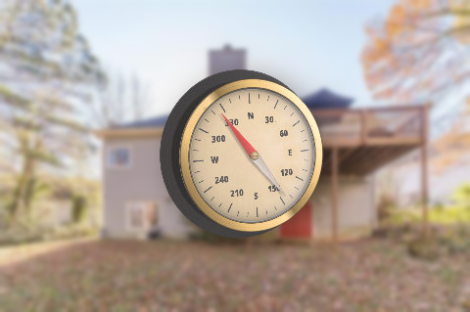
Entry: ° 325
